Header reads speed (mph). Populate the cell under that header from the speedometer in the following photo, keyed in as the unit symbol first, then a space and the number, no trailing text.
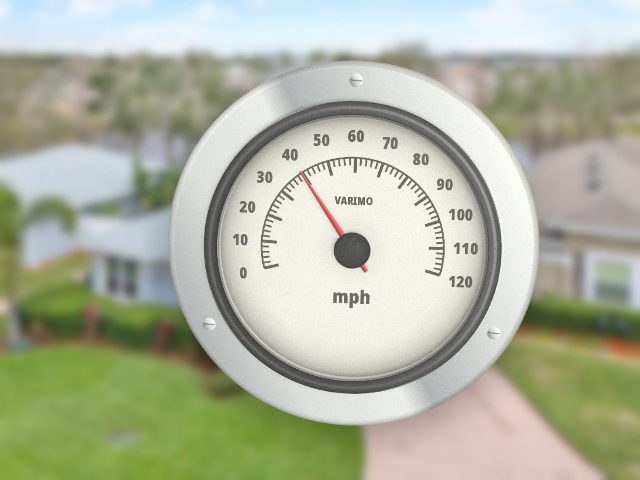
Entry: mph 40
